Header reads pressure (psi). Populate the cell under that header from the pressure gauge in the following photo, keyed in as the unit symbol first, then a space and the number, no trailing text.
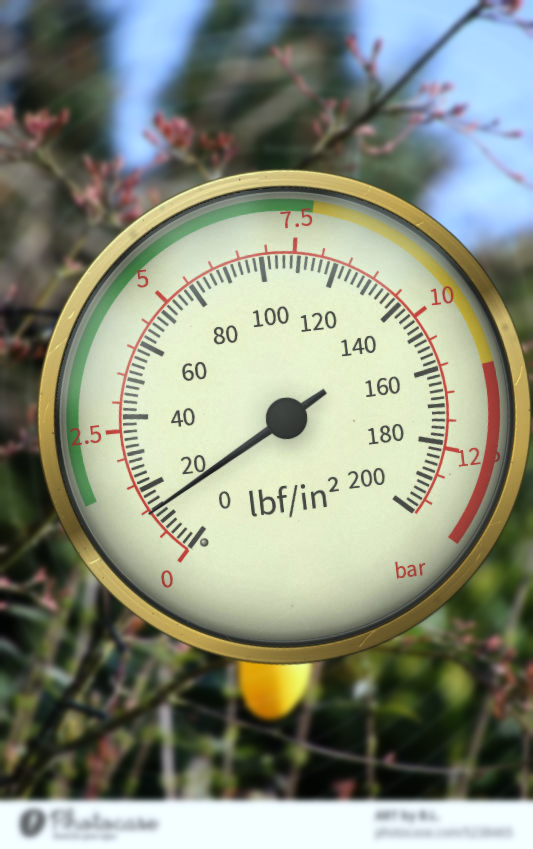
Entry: psi 14
